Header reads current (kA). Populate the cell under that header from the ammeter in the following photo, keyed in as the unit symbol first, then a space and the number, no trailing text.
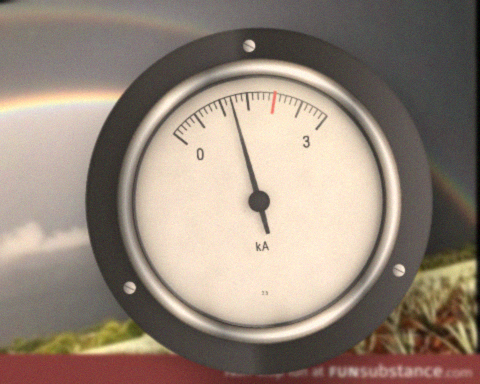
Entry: kA 1.2
